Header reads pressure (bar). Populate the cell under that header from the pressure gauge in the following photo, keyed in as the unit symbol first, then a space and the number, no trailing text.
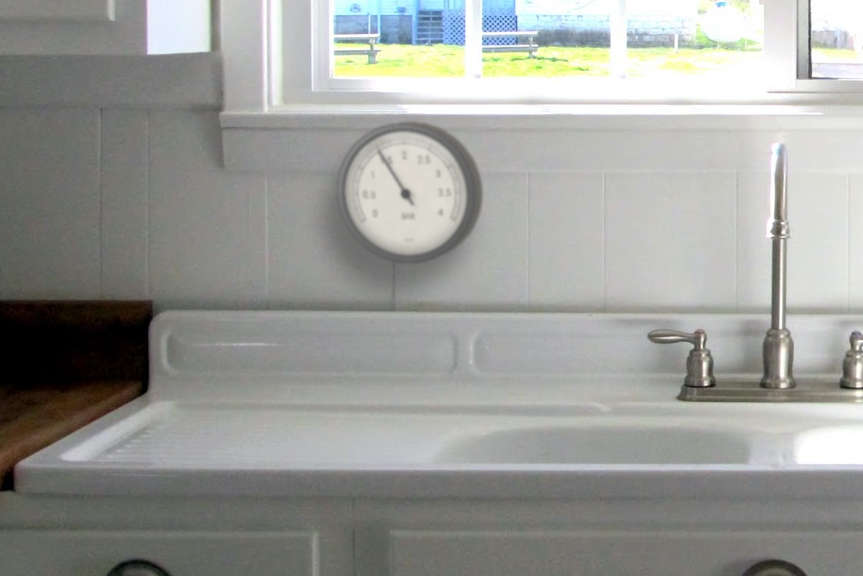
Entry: bar 1.5
